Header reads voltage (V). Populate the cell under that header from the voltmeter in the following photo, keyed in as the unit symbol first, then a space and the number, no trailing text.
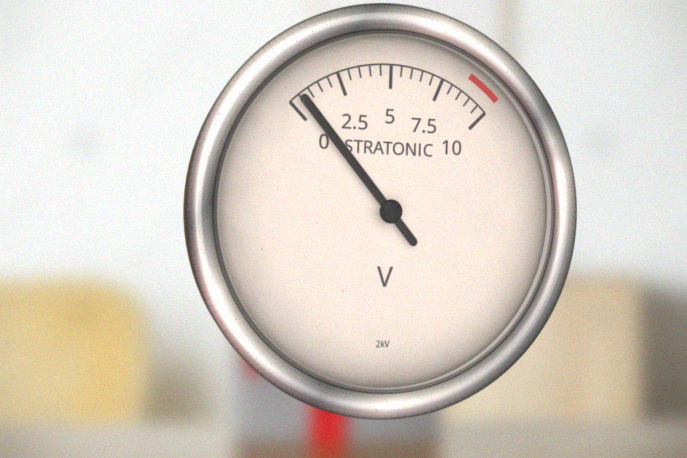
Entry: V 0.5
